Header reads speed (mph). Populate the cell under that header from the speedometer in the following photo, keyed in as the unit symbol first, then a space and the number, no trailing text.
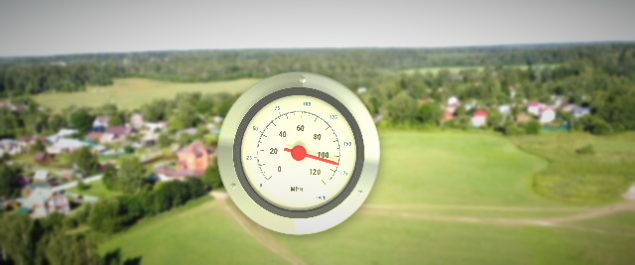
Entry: mph 105
